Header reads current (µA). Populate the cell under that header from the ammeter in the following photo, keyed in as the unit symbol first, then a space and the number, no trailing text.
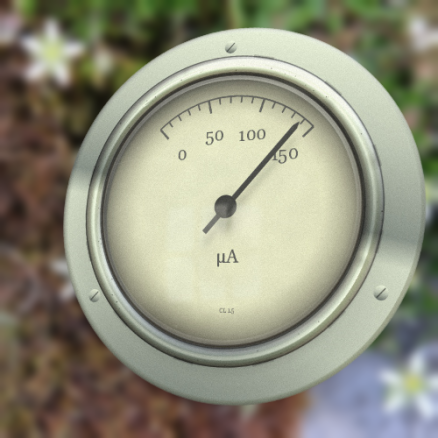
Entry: µA 140
